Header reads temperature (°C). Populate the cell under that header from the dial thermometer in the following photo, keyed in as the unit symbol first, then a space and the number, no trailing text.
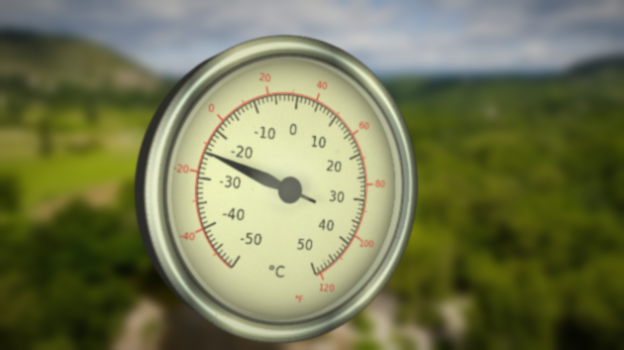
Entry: °C -25
